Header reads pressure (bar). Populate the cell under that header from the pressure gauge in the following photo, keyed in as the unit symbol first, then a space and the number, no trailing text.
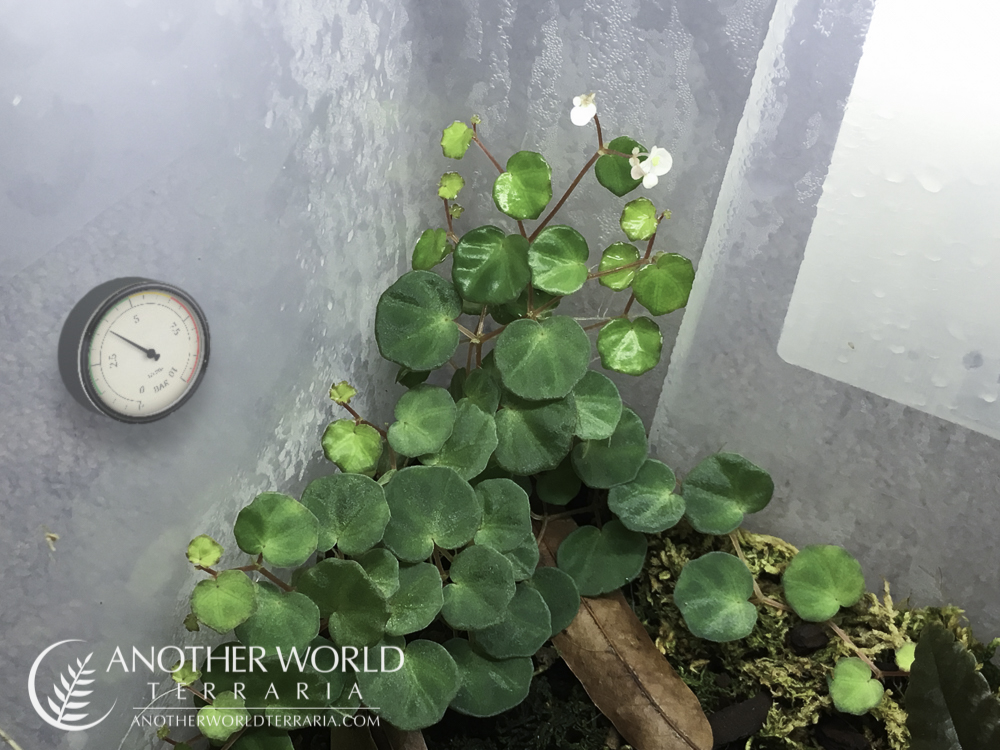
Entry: bar 3.75
